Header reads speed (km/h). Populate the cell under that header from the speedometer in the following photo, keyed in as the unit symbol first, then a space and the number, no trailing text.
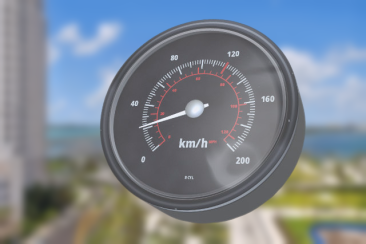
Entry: km/h 20
